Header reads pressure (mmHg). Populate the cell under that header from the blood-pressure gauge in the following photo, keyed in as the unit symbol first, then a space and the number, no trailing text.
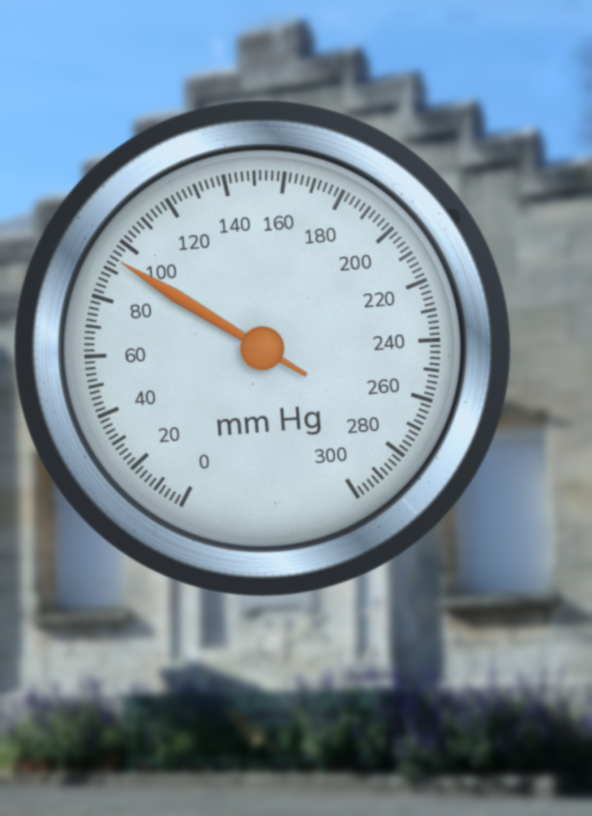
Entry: mmHg 94
